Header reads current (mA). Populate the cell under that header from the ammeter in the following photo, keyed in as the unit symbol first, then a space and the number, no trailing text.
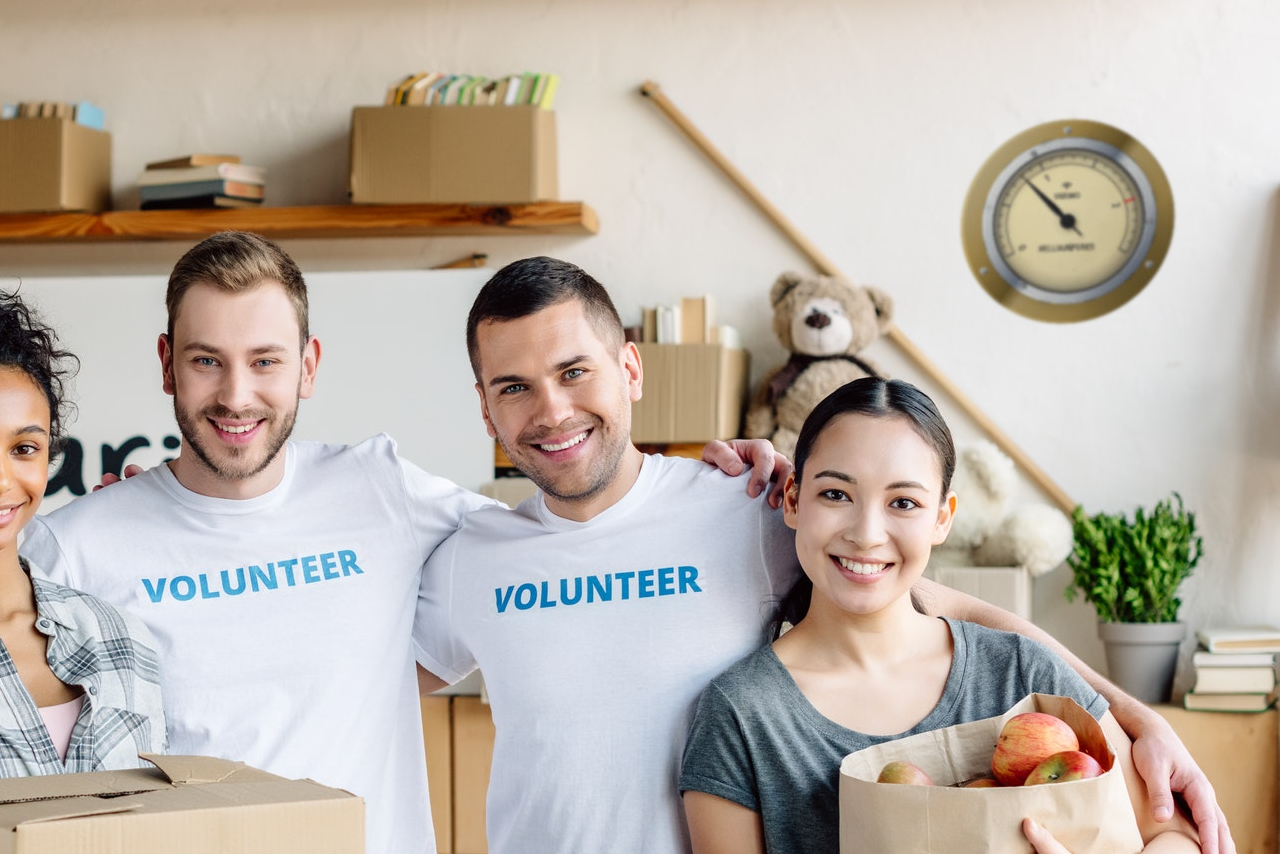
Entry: mA 0.8
